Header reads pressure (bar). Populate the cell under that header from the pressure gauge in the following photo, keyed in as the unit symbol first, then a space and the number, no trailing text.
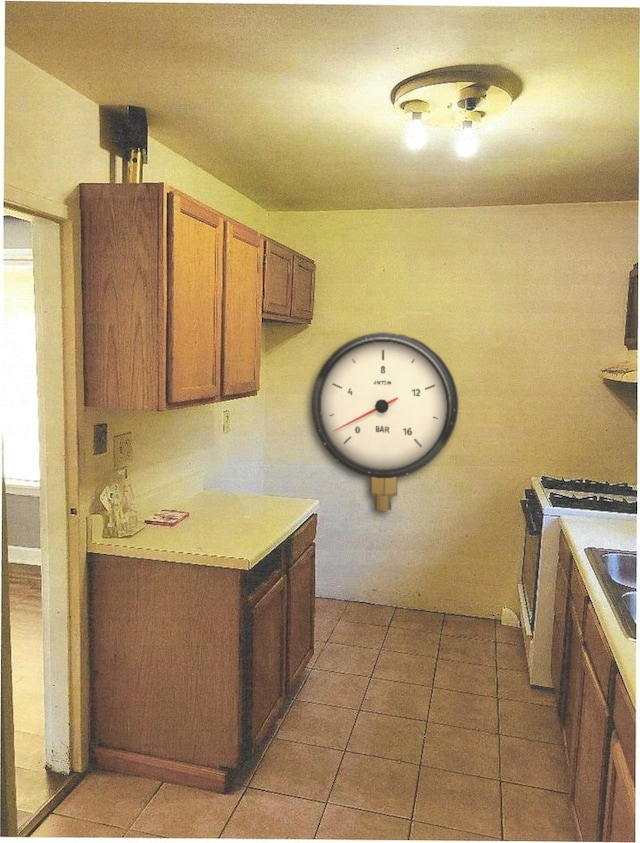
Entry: bar 1
